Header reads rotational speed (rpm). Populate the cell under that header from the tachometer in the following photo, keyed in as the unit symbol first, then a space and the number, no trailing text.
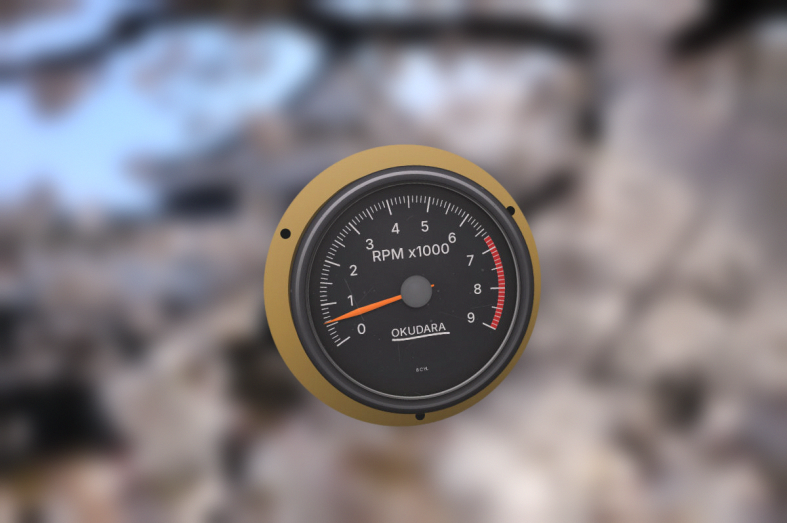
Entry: rpm 600
